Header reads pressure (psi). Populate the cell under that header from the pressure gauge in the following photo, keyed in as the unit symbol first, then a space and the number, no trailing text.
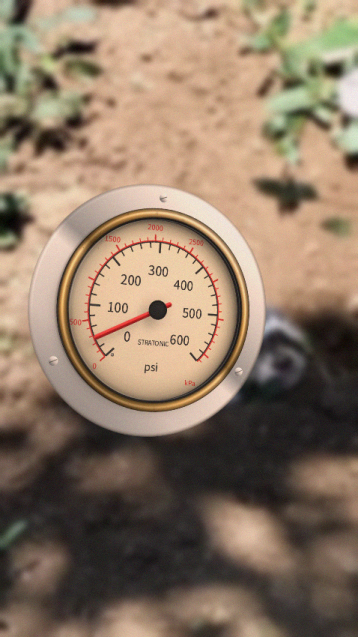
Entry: psi 40
